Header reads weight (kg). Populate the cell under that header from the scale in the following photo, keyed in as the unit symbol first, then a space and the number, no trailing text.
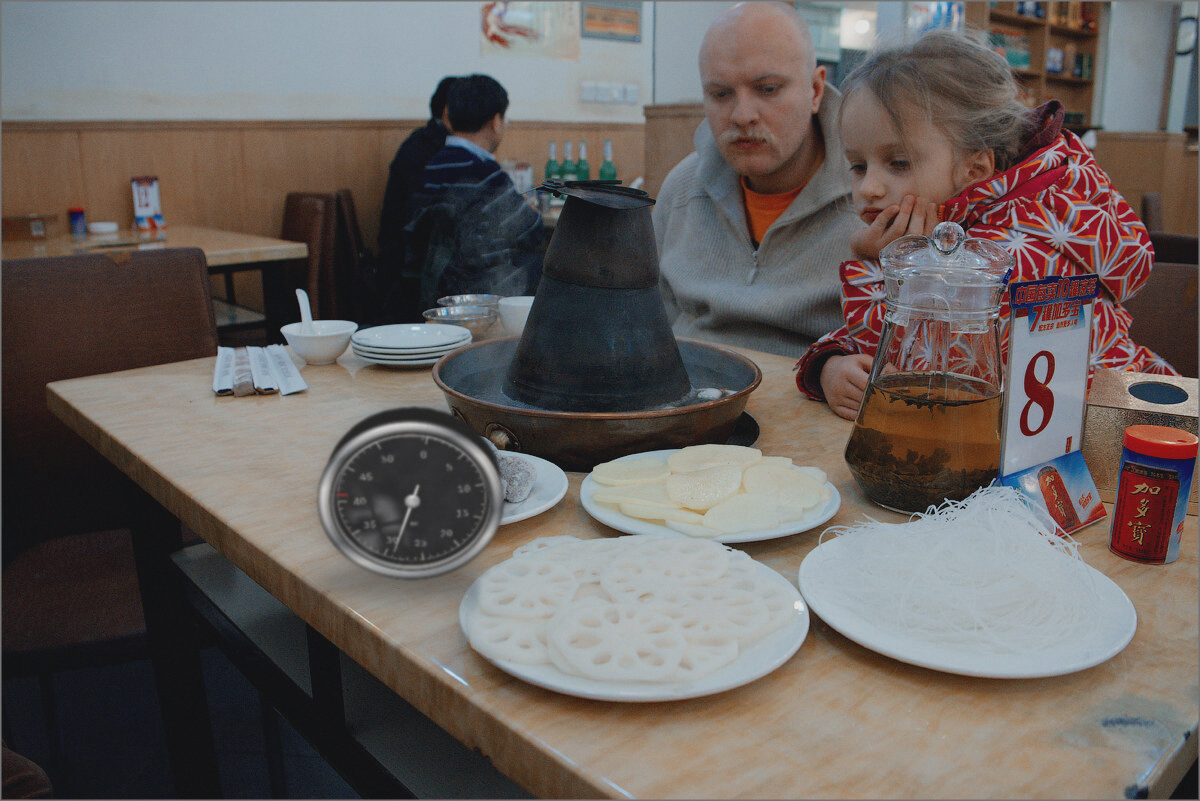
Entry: kg 29
